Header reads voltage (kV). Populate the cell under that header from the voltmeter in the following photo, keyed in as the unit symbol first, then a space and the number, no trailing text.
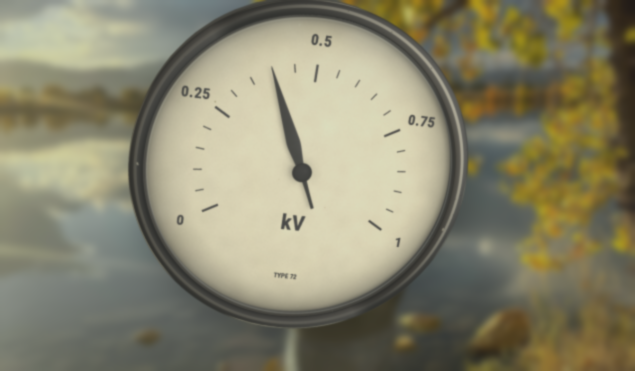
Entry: kV 0.4
